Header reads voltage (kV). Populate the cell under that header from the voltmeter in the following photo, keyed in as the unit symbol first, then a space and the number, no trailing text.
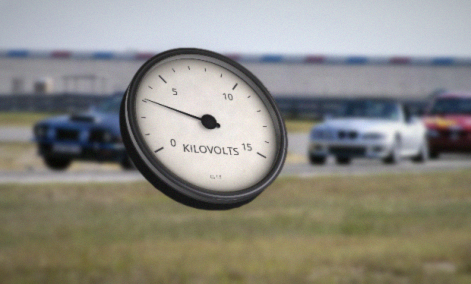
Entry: kV 3
